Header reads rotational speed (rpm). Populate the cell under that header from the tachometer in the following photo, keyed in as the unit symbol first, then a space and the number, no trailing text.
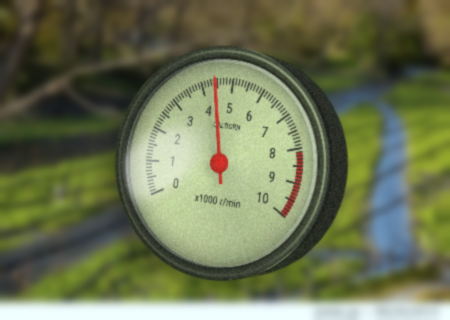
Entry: rpm 4500
